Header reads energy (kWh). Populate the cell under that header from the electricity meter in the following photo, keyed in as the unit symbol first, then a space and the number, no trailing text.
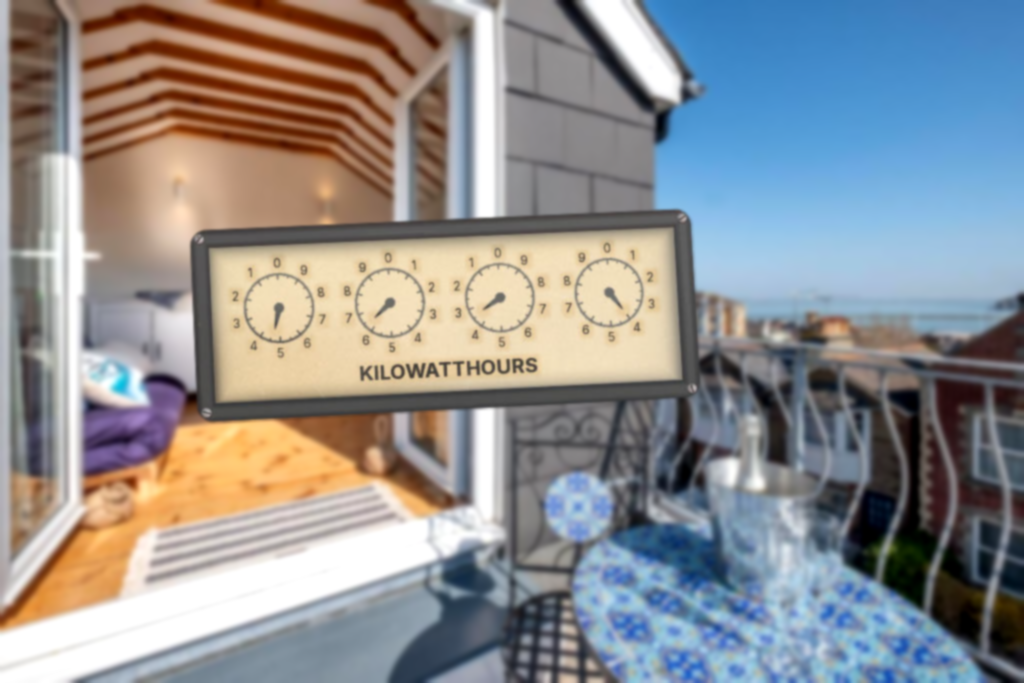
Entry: kWh 4634
